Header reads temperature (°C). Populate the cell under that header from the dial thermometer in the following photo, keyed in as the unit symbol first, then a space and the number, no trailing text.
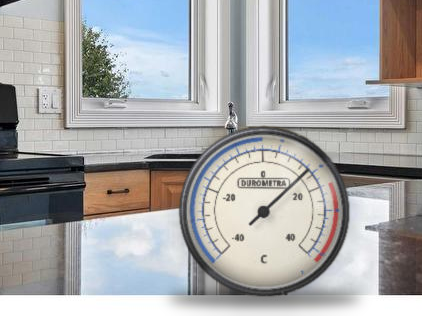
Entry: °C 14
